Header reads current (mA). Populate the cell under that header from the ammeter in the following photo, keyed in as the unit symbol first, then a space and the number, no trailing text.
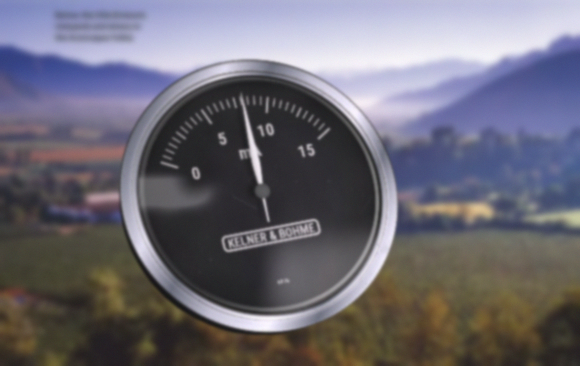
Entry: mA 8
